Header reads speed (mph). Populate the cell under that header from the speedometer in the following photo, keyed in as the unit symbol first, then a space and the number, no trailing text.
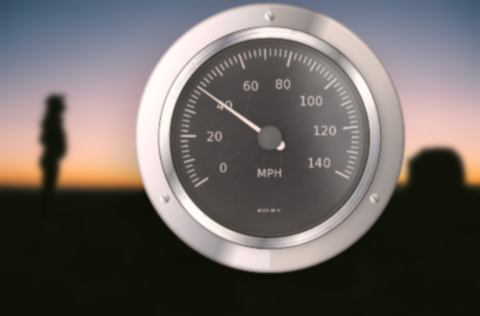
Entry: mph 40
